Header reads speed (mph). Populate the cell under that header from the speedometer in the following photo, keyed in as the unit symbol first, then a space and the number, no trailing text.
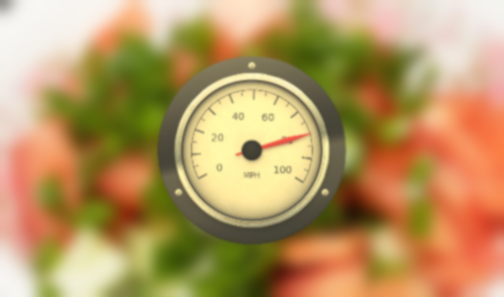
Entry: mph 80
